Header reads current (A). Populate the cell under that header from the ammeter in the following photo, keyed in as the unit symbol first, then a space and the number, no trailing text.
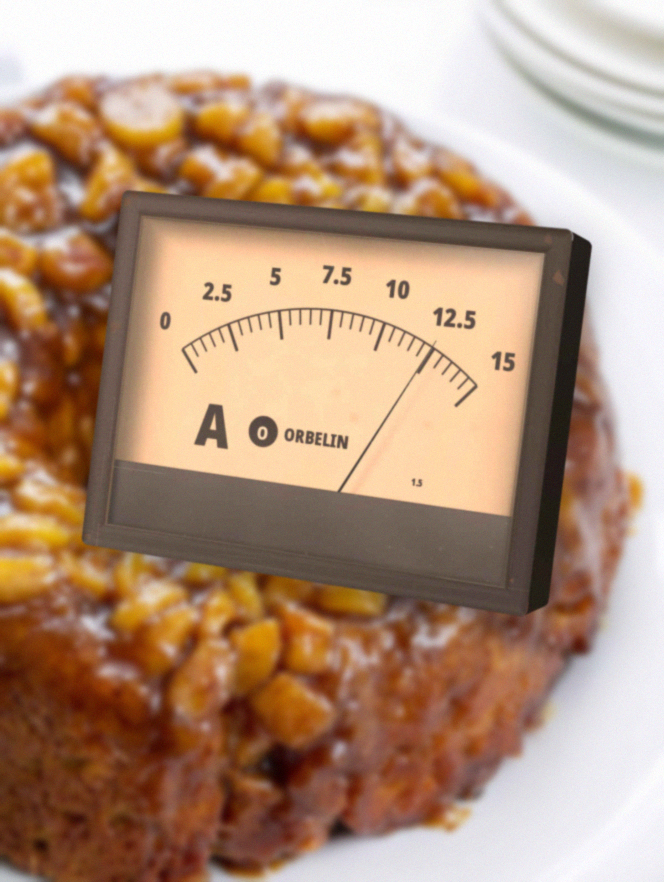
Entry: A 12.5
